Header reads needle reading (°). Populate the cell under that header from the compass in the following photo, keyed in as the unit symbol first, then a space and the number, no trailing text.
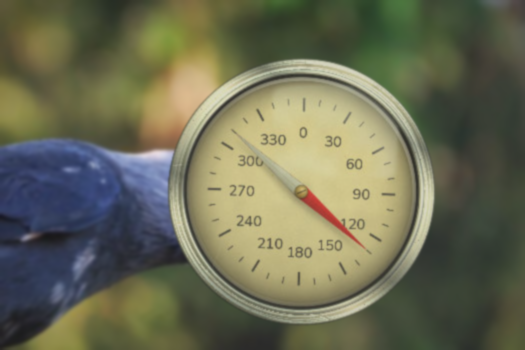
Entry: ° 130
